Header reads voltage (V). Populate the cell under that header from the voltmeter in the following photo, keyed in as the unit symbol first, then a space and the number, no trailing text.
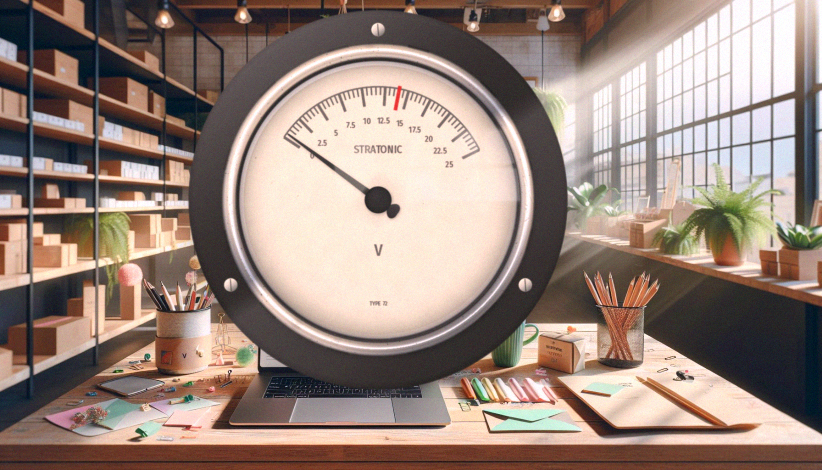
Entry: V 0.5
